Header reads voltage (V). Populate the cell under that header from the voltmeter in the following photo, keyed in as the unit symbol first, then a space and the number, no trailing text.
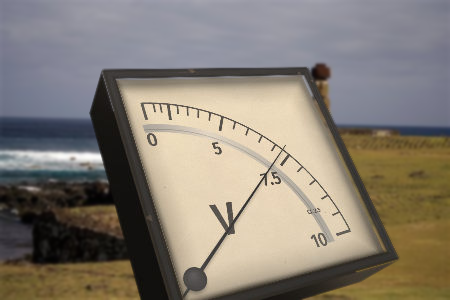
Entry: V 7.25
